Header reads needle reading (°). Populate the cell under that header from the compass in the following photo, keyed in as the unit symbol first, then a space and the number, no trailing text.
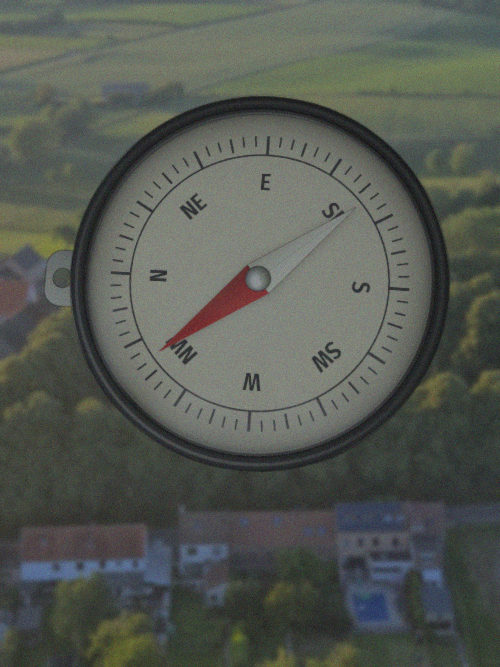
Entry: ° 320
